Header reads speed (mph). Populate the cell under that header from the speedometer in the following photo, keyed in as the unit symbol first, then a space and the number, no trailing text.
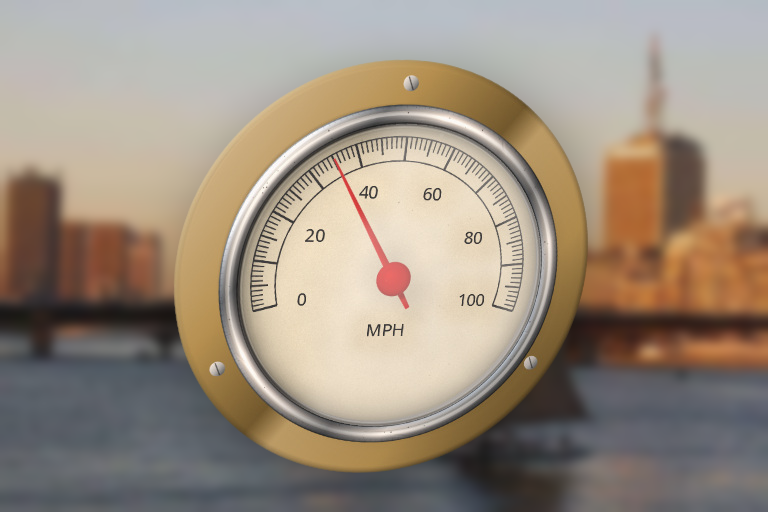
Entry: mph 35
